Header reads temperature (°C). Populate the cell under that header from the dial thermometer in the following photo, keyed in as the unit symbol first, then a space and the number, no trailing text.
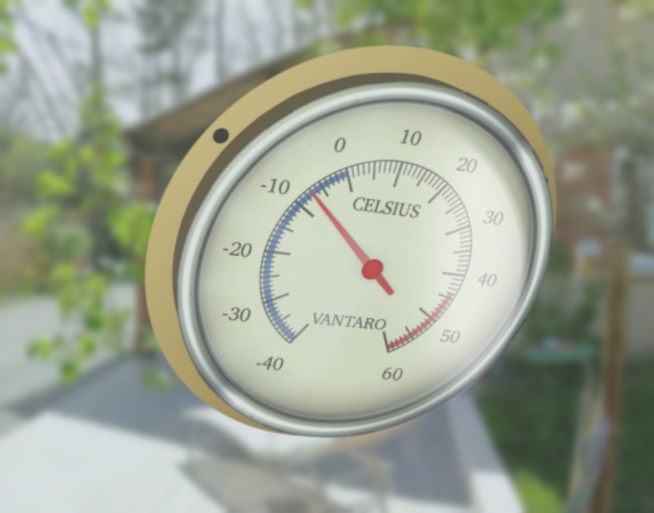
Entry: °C -7
